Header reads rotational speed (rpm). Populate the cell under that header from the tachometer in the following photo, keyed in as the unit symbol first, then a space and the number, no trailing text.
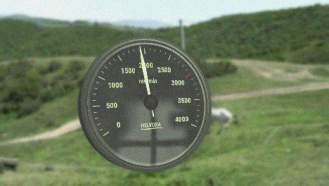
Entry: rpm 1900
